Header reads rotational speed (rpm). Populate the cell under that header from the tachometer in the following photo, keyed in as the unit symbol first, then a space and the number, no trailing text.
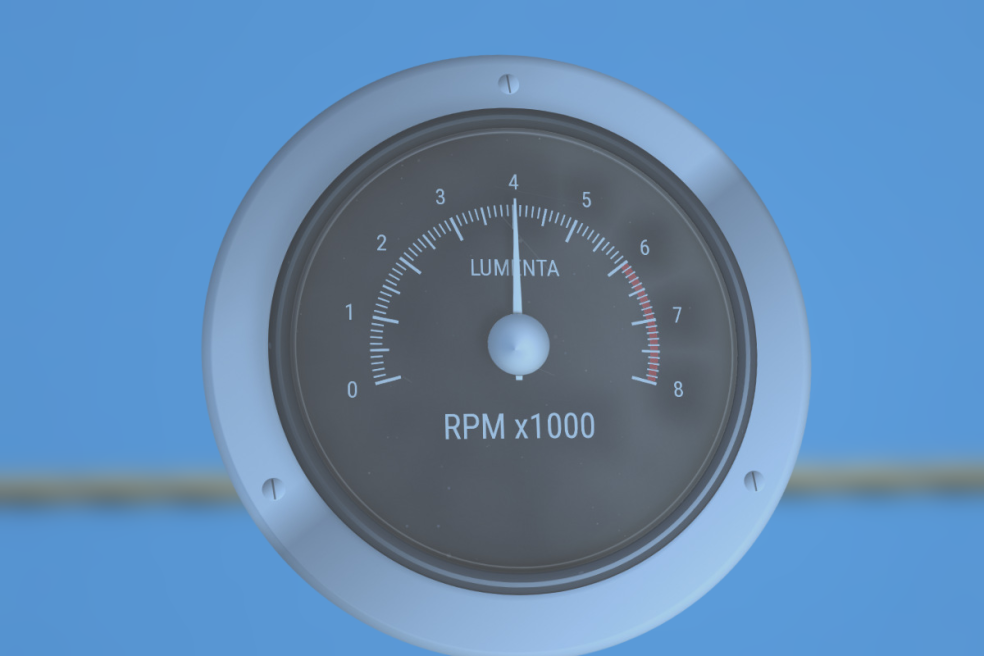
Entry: rpm 4000
